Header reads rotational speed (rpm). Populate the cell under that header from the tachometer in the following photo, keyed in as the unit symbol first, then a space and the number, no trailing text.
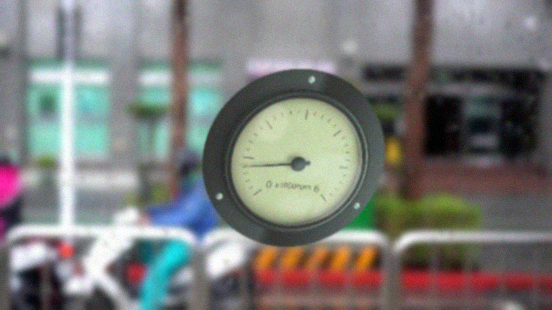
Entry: rpm 800
